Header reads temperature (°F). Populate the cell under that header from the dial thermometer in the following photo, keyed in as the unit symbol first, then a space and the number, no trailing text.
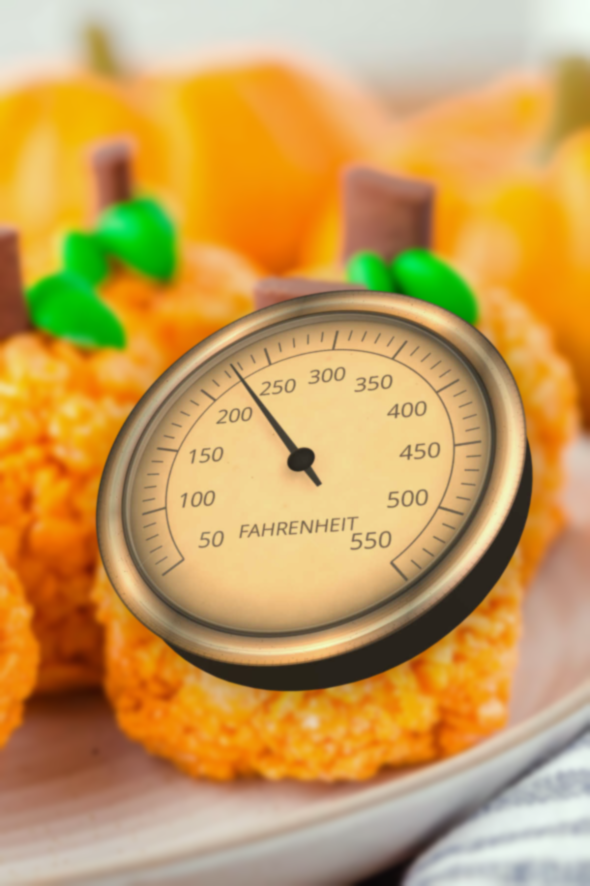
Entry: °F 225
